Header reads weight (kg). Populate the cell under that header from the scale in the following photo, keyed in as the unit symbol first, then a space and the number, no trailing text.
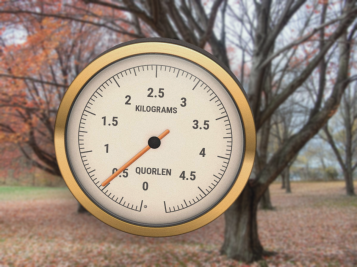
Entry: kg 0.55
